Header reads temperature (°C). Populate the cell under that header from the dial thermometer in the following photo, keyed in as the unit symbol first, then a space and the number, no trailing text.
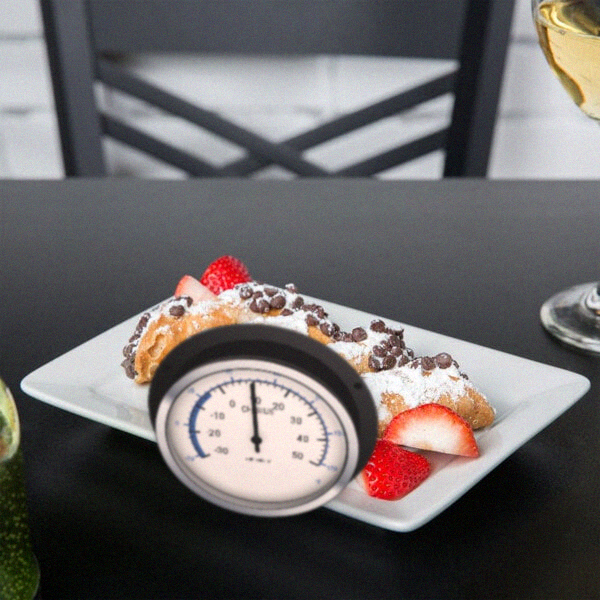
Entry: °C 10
